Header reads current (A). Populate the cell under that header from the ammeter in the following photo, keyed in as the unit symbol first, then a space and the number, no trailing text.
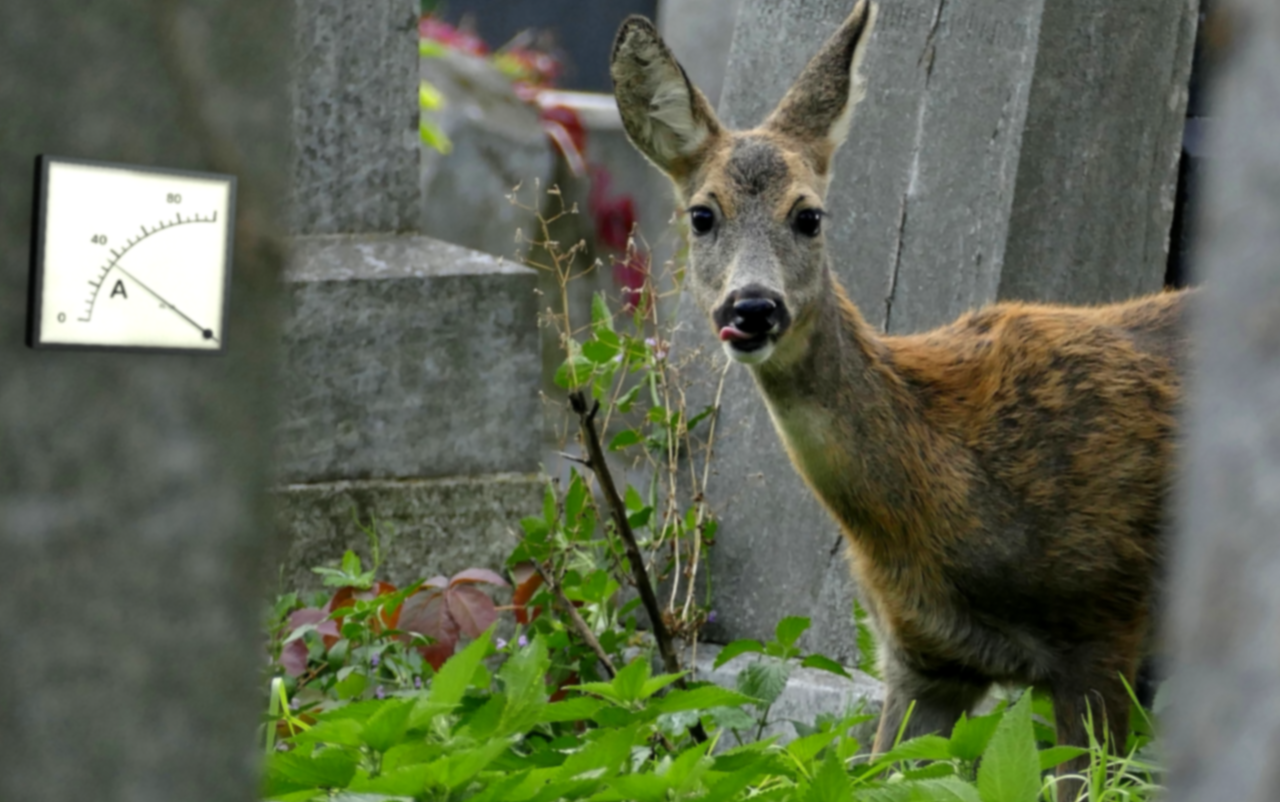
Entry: A 35
